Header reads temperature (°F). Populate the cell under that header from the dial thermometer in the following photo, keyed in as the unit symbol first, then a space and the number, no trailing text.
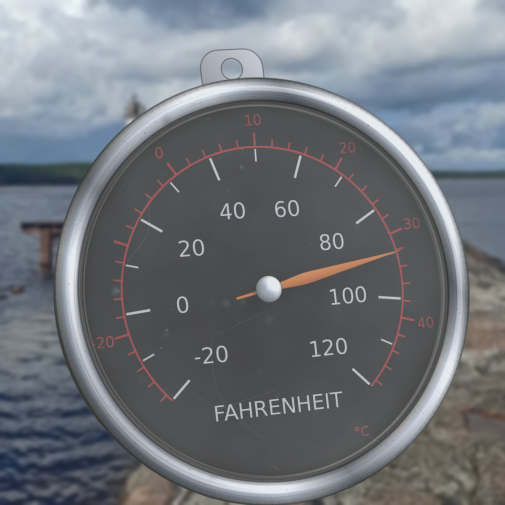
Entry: °F 90
